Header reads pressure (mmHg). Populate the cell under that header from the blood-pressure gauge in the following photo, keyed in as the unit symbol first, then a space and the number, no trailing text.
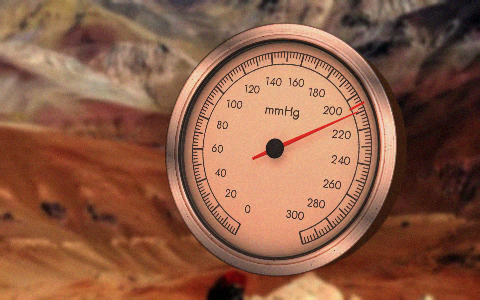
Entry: mmHg 210
